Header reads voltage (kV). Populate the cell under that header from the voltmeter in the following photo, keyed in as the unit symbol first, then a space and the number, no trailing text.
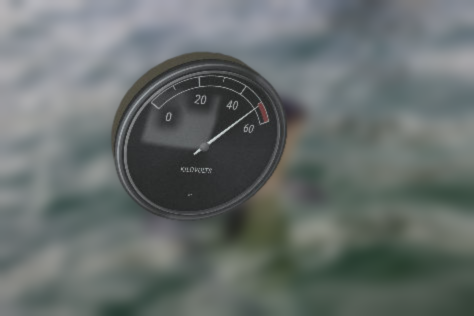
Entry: kV 50
